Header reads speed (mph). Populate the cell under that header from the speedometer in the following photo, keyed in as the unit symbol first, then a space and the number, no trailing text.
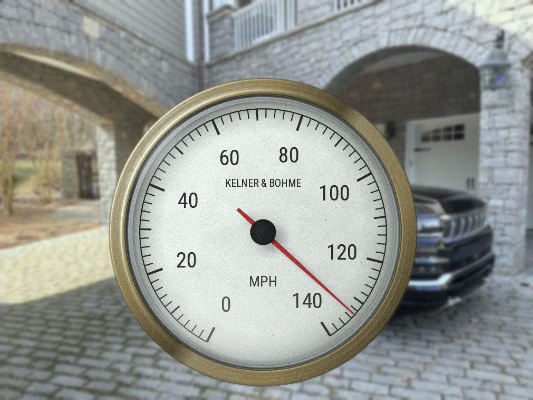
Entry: mph 133
